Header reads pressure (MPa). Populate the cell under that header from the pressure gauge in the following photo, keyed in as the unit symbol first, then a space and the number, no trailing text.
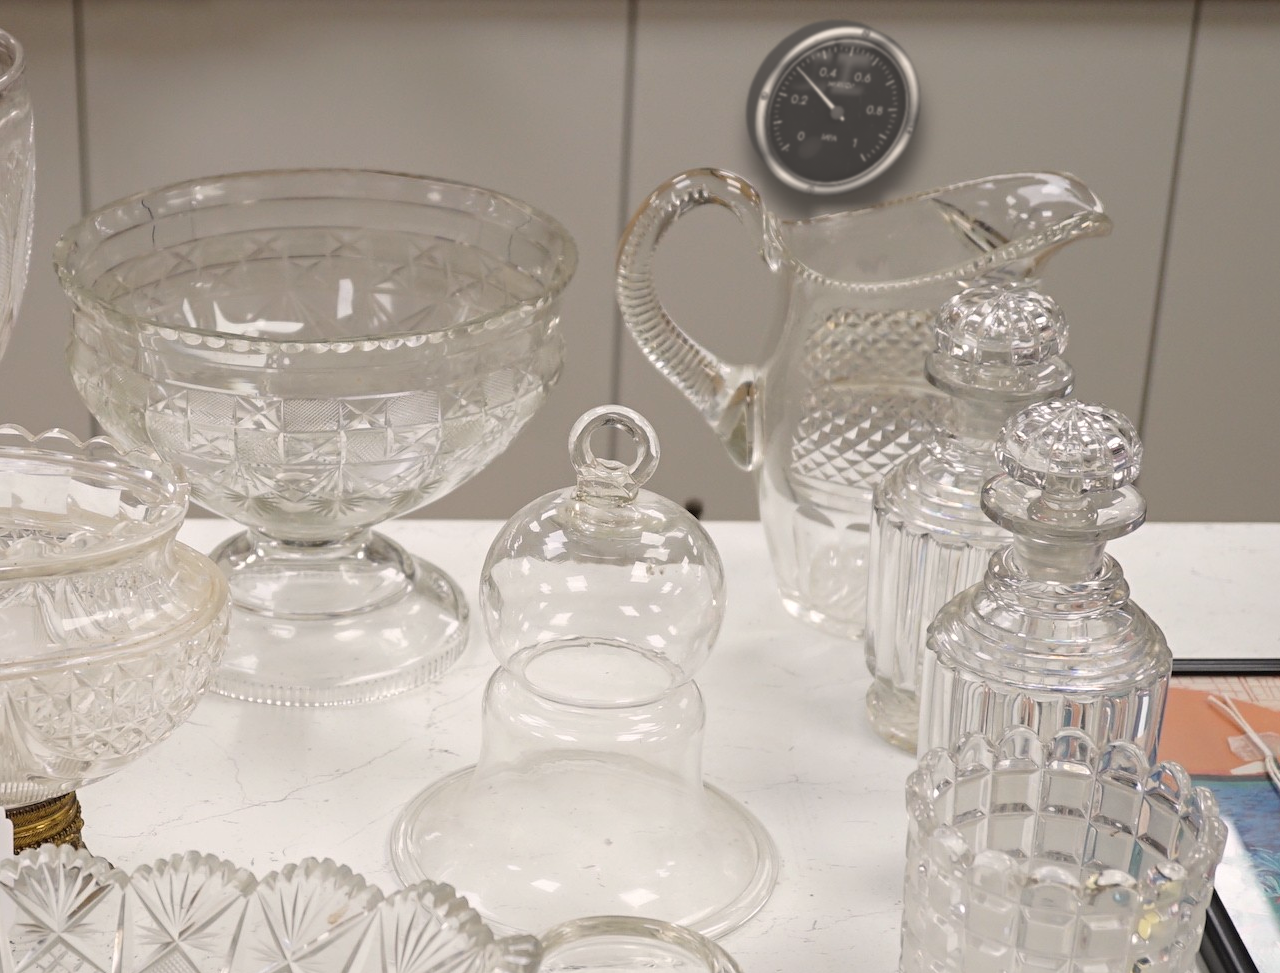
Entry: MPa 0.3
